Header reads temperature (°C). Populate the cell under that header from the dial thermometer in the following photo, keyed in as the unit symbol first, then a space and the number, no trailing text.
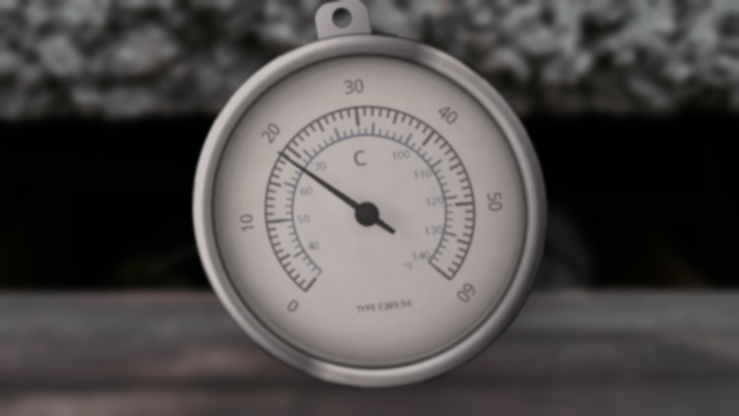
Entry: °C 19
